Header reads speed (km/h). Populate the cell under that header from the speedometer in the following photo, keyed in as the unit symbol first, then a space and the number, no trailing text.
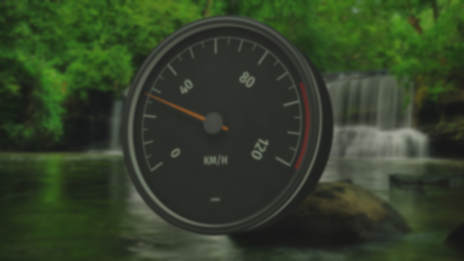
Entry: km/h 27.5
